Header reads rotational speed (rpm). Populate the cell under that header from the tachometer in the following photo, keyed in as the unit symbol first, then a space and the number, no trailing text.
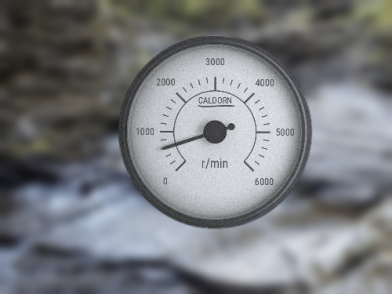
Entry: rpm 600
